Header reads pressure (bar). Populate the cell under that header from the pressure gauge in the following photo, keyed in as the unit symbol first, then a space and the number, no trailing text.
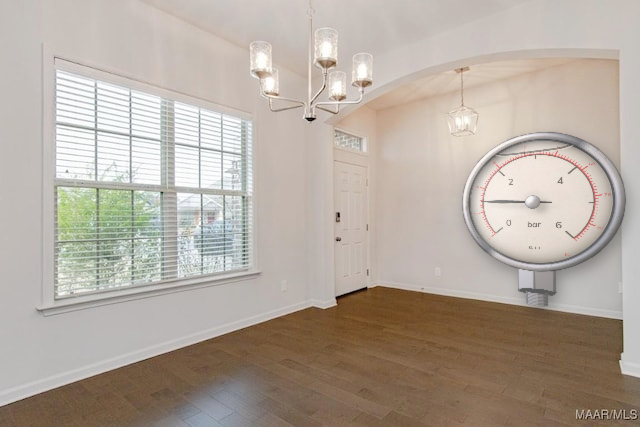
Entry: bar 1
